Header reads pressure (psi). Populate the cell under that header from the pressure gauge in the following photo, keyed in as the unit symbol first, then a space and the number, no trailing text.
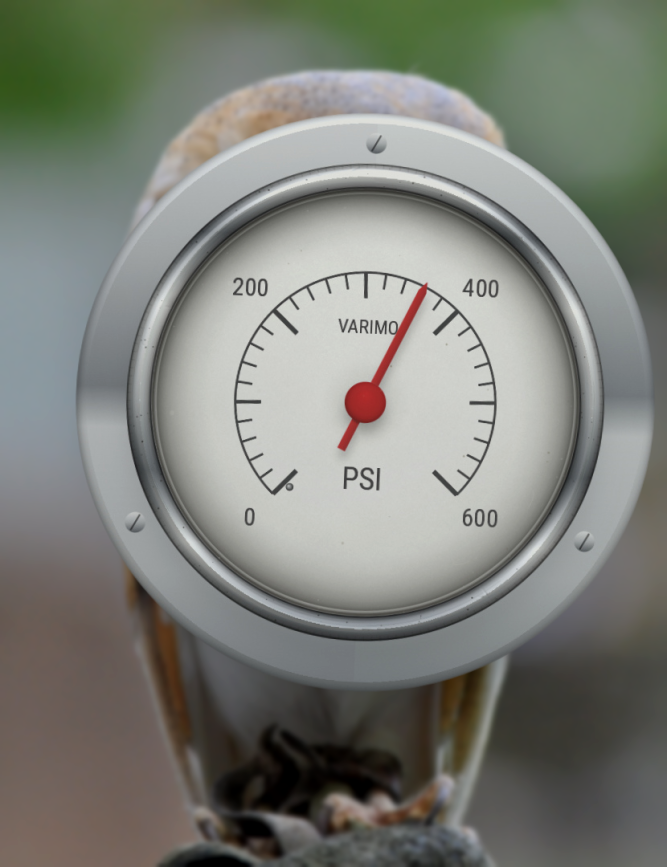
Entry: psi 360
